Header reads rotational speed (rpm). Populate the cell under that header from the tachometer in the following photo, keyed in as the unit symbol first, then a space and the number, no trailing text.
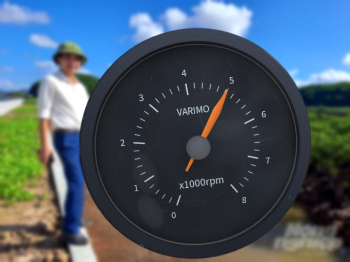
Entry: rpm 5000
